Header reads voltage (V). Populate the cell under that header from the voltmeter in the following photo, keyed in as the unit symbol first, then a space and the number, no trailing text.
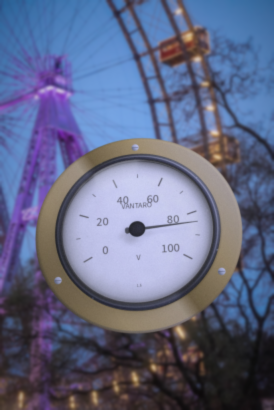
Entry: V 85
